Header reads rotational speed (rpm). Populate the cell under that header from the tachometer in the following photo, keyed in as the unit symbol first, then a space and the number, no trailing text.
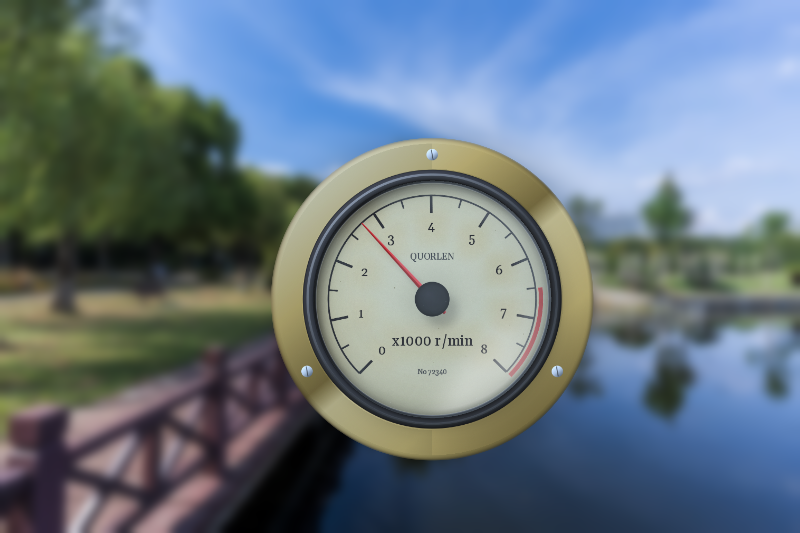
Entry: rpm 2750
